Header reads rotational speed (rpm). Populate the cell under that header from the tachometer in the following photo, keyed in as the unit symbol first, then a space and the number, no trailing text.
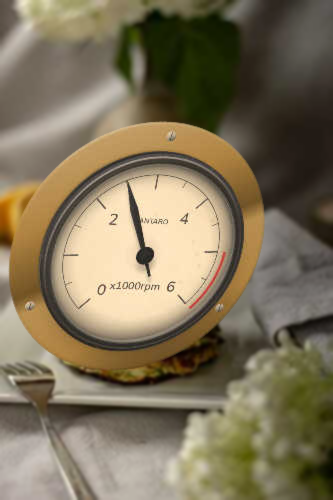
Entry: rpm 2500
